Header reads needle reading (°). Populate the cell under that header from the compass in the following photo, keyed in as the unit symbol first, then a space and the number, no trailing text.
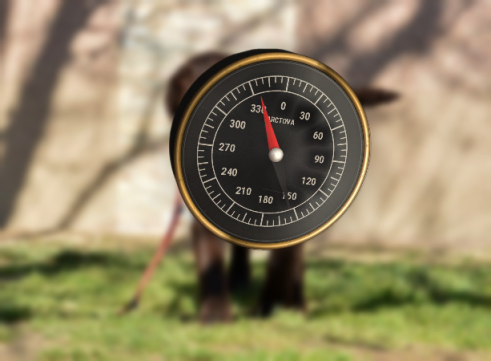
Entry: ° 335
